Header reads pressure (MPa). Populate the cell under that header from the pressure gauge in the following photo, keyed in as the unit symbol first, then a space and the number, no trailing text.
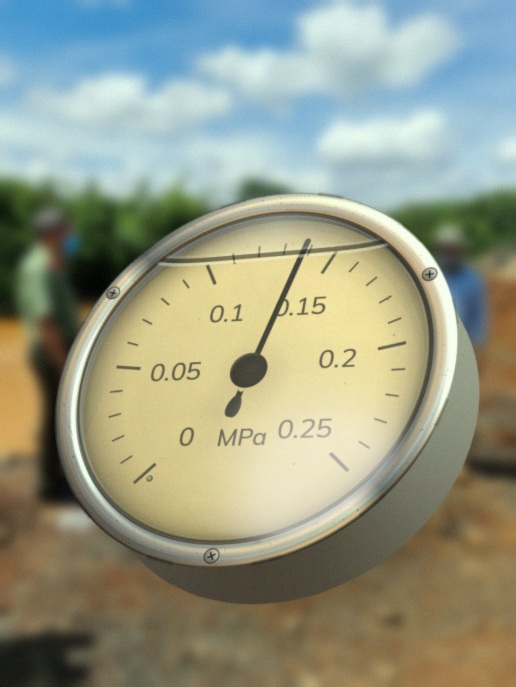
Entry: MPa 0.14
